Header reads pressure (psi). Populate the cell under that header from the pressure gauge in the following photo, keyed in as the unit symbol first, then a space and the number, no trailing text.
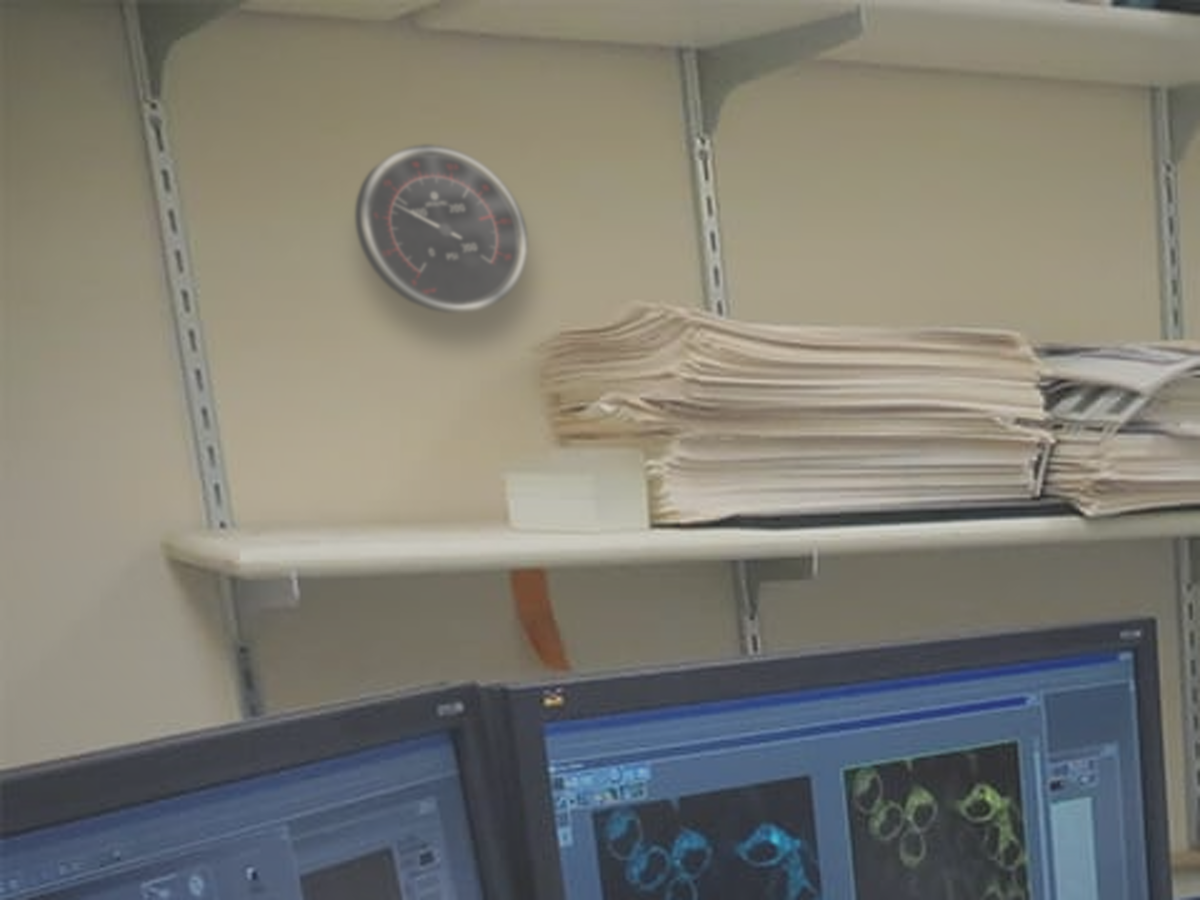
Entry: psi 90
